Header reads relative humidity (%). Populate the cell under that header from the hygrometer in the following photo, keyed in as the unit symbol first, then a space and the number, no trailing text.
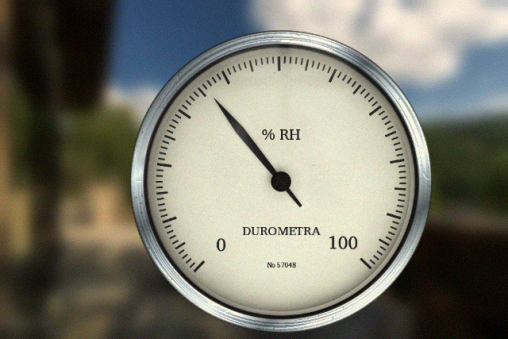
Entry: % 36
